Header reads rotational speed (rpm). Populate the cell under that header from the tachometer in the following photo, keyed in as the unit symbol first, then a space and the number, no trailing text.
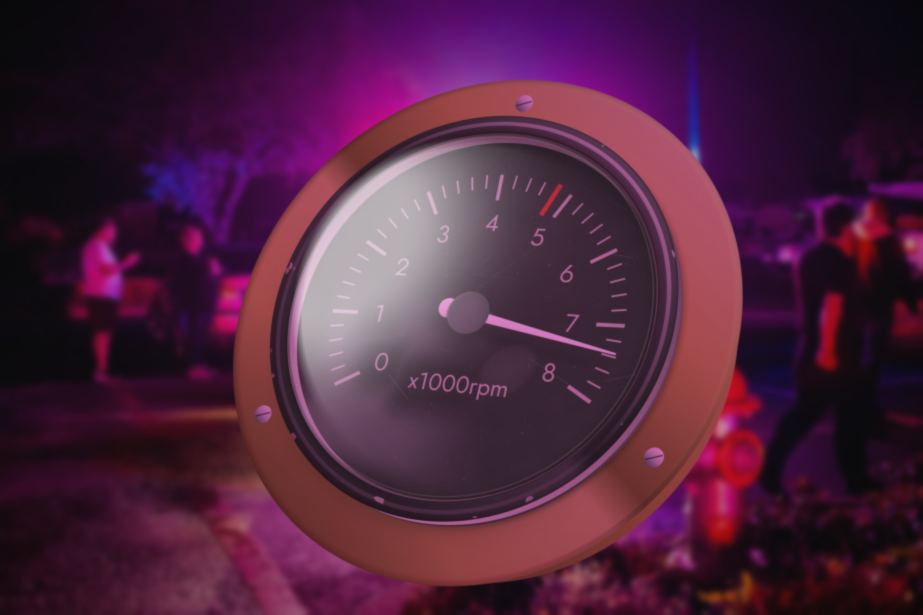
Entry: rpm 7400
